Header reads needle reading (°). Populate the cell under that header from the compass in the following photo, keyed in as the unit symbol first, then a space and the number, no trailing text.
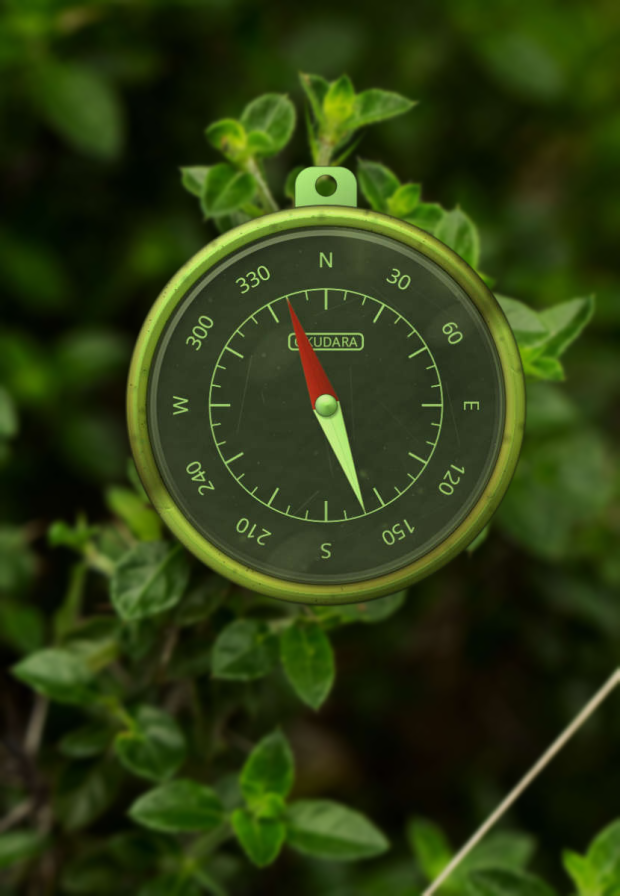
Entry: ° 340
